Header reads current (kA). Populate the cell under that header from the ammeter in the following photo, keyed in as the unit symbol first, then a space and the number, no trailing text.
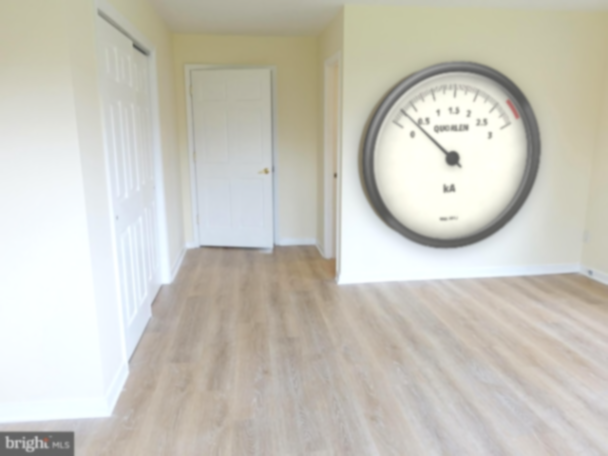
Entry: kA 0.25
